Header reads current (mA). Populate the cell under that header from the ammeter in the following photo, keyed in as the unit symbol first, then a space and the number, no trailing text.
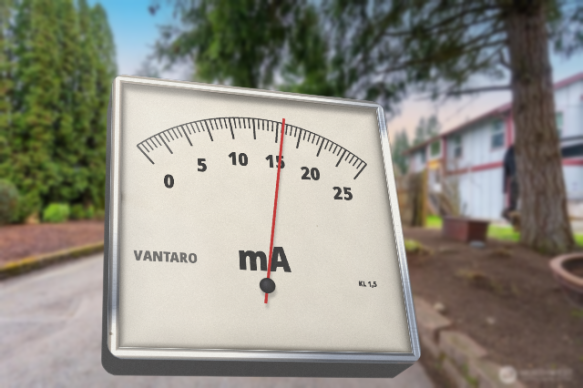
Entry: mA 15.5
